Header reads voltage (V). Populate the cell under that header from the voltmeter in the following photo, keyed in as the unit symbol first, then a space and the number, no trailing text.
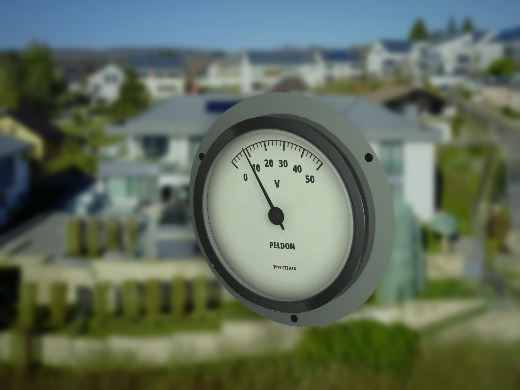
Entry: V 10
